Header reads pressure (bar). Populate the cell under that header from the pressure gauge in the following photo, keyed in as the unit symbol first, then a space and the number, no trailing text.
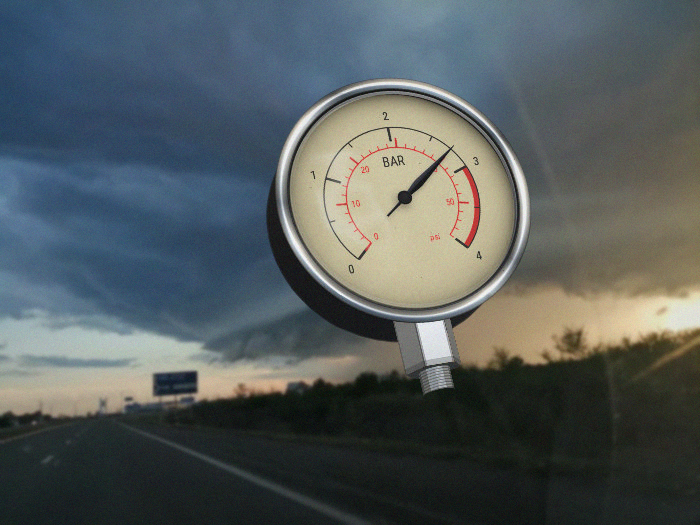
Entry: bar 2.75
